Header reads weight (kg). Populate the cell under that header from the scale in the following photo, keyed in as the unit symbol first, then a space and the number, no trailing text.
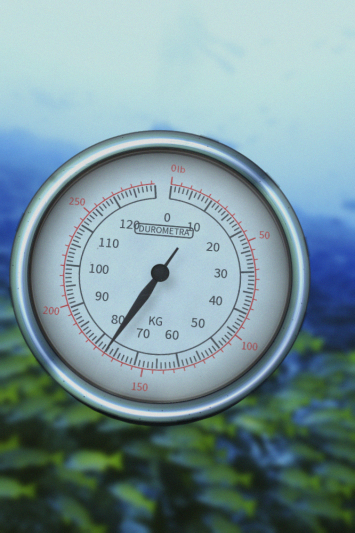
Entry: kg 77
